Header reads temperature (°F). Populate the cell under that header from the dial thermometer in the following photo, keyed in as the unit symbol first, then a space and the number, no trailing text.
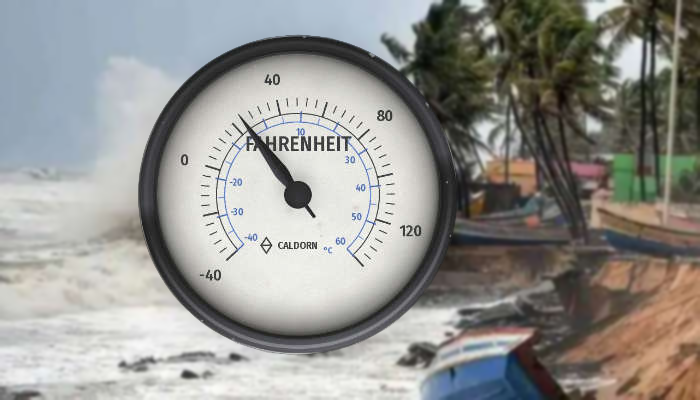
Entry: °F 24
